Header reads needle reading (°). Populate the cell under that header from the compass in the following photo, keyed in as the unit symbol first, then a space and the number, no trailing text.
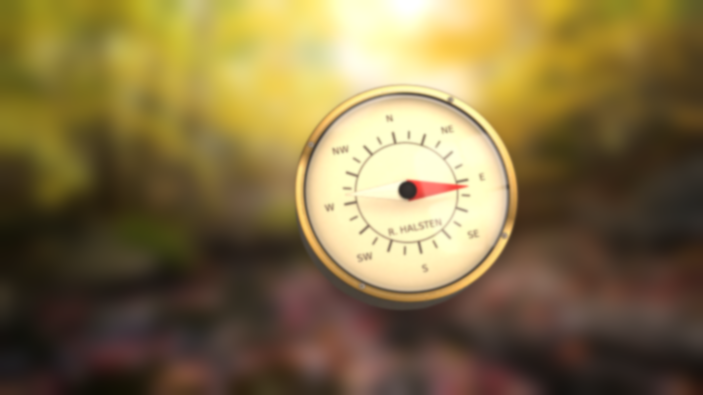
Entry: ° 97.5
